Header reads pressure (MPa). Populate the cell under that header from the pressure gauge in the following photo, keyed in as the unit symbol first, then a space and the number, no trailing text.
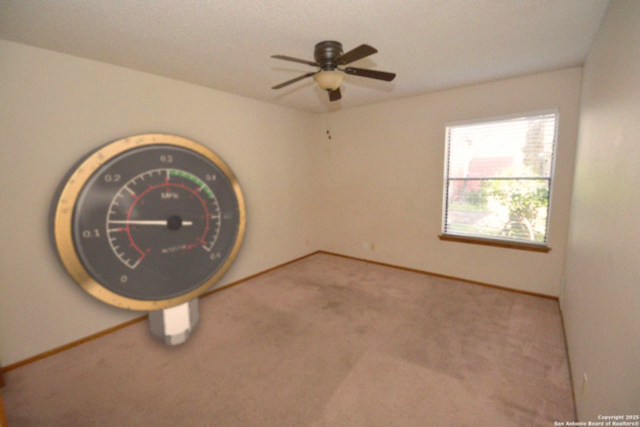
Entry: MPa 0.12
